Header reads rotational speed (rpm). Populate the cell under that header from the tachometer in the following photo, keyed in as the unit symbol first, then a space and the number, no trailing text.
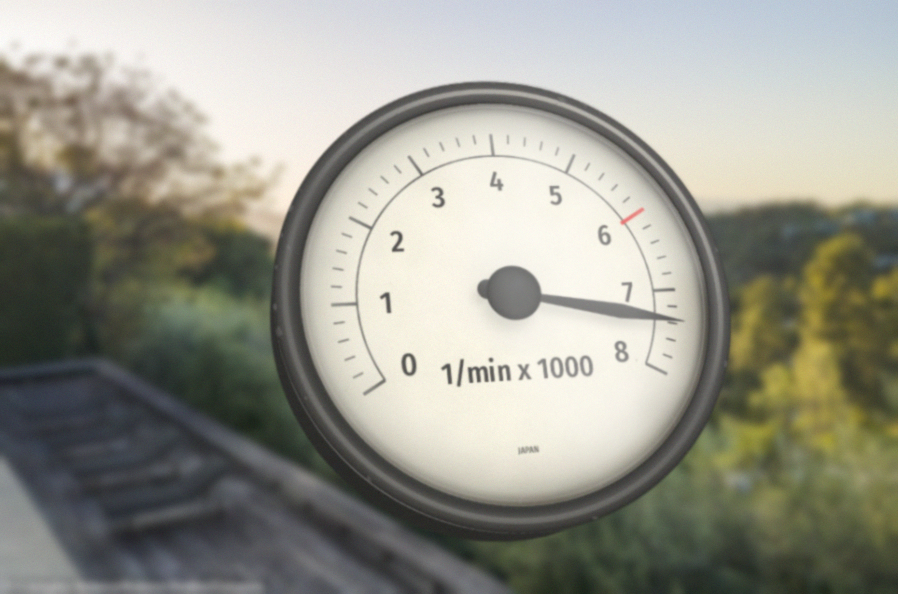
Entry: rpm 7400
